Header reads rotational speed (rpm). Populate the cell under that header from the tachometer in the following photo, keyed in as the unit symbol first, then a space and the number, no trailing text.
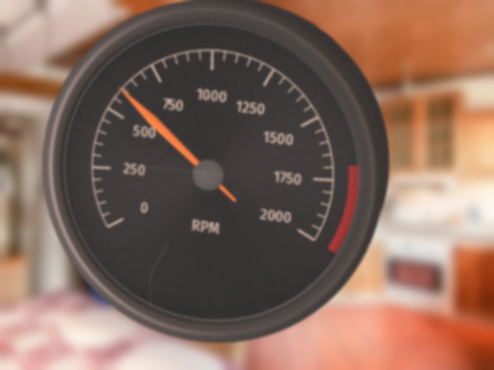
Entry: rpm 600
